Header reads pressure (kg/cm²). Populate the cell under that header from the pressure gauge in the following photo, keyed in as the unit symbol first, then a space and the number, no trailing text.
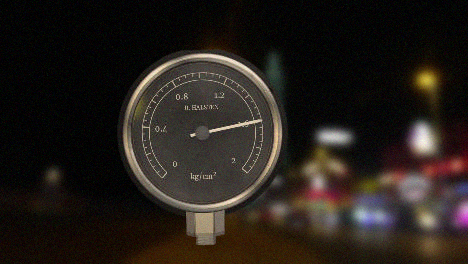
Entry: kg/cm² 1.6
